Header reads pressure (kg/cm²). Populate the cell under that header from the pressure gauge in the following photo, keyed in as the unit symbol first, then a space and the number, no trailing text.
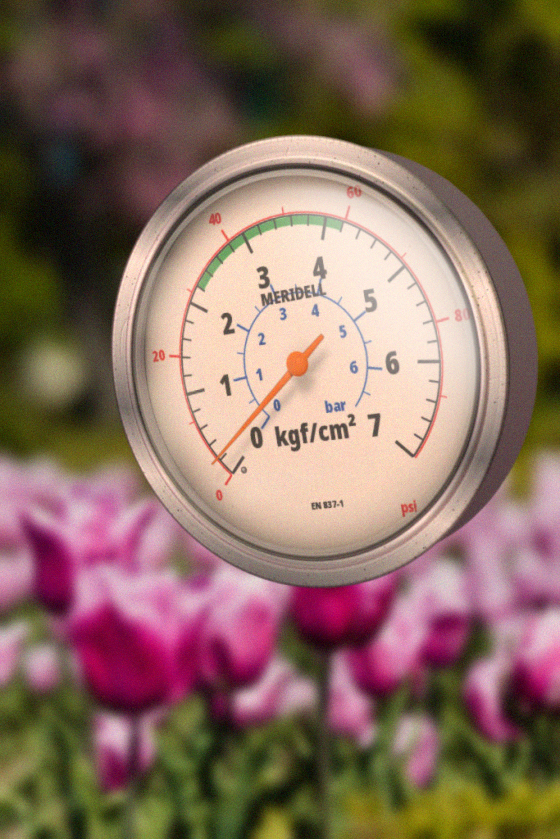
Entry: kg/cm² 0.2
